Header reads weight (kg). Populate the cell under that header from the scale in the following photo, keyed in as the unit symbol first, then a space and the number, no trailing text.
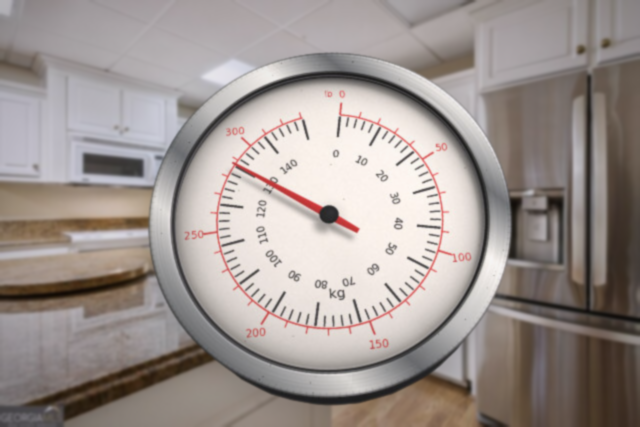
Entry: kg 130
